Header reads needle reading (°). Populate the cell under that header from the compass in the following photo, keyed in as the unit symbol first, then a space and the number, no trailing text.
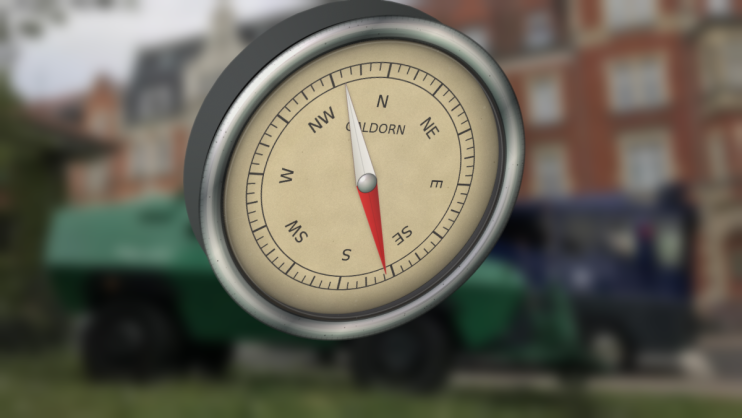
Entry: ° 155
